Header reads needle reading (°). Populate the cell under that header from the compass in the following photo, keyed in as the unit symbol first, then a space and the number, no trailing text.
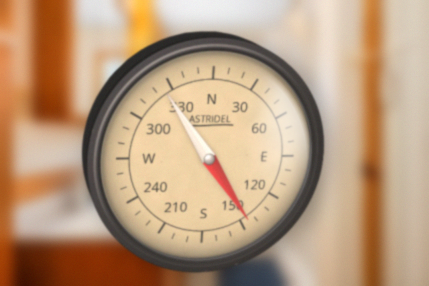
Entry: ° 145
